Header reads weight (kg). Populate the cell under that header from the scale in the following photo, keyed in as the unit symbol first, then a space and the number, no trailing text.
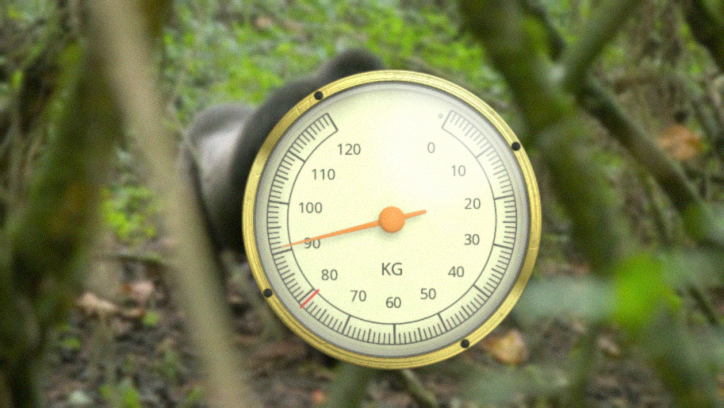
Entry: kg 91
